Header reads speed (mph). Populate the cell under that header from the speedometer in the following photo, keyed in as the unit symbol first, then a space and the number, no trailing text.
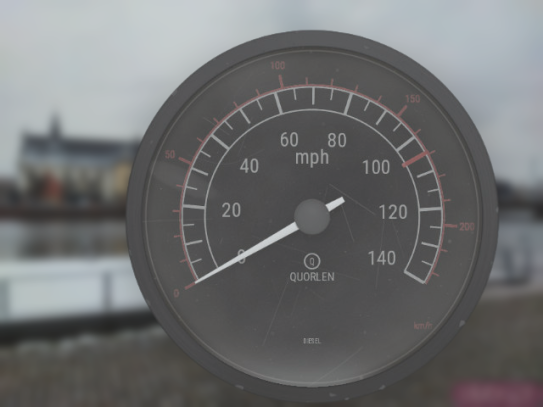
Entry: mph 0
